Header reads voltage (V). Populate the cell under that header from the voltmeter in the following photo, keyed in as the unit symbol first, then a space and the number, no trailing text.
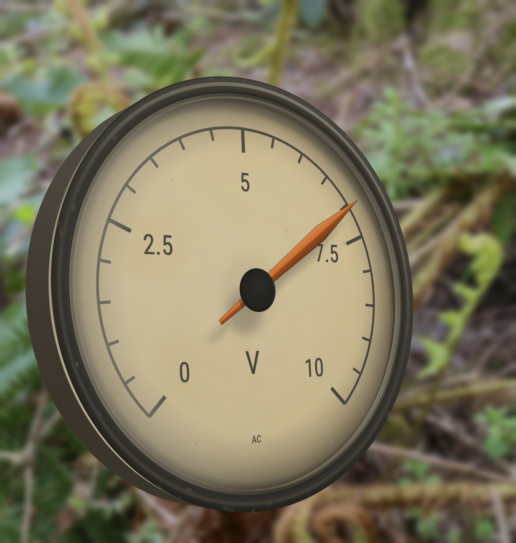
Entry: V 7
